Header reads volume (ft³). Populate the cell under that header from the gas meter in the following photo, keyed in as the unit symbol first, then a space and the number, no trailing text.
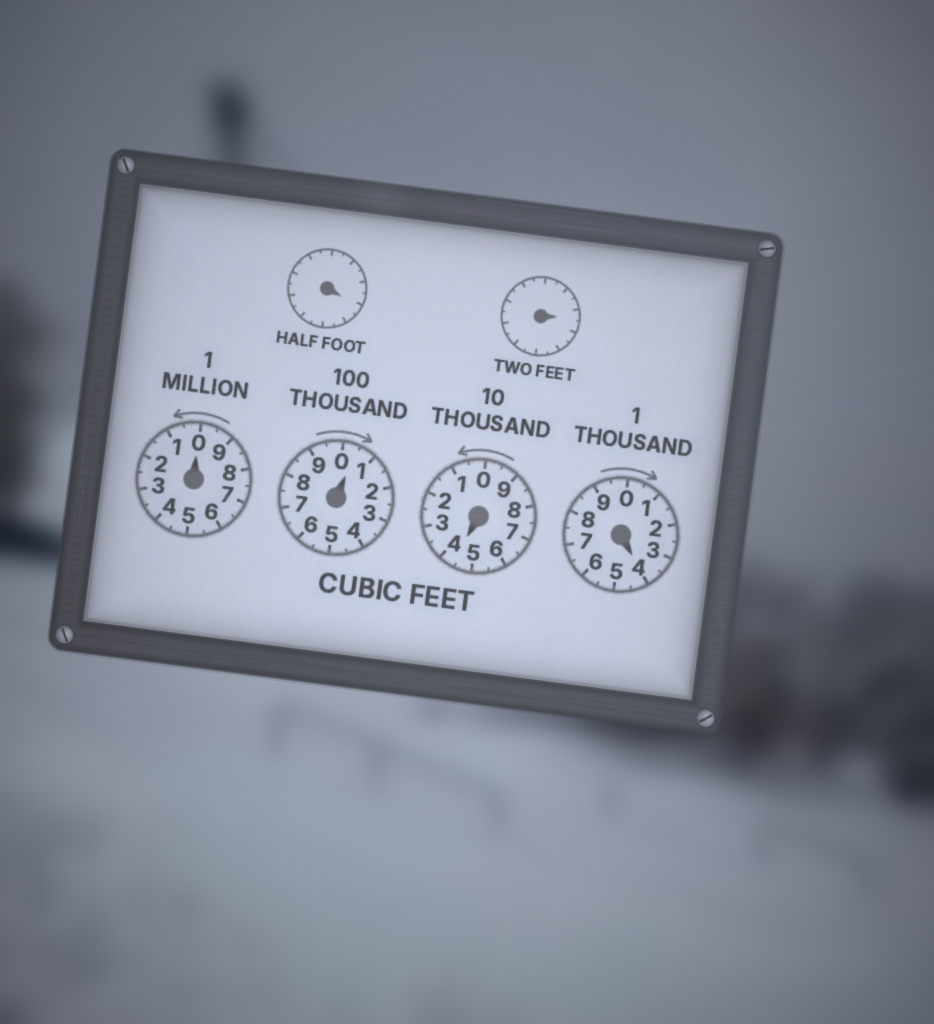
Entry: ft³ 4400
